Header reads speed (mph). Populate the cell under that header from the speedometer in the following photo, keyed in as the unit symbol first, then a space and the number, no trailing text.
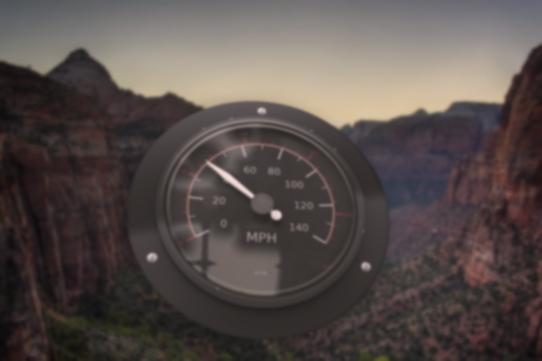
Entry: mph 40
